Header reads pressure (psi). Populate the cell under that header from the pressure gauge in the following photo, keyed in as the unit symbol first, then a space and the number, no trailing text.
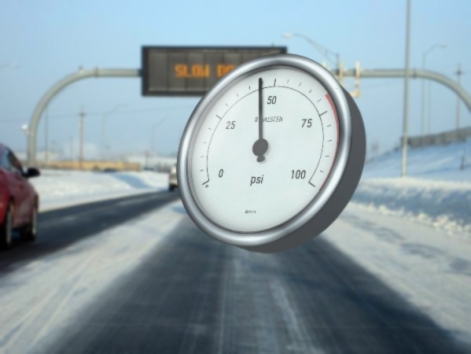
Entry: psi 45
